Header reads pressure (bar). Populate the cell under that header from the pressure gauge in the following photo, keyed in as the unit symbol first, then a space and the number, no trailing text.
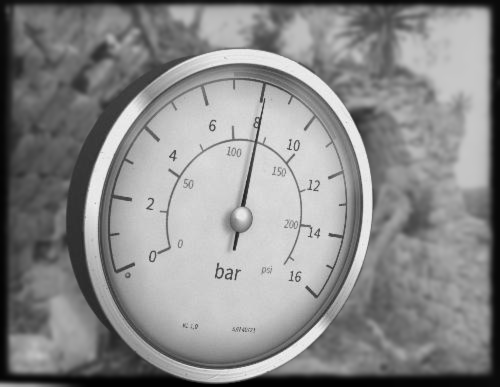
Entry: bar 8
